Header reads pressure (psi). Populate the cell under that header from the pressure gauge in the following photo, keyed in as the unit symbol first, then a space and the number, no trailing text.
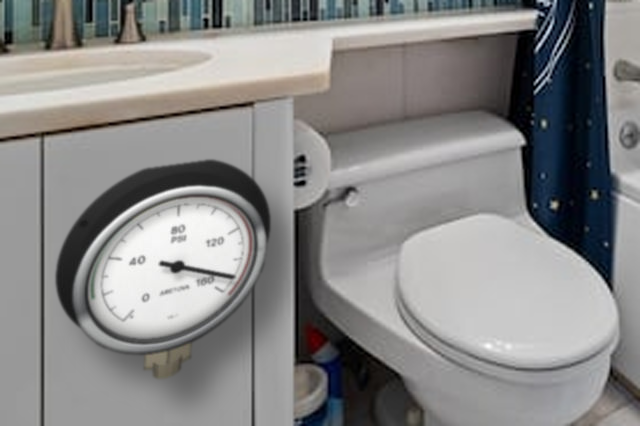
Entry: psi 150
